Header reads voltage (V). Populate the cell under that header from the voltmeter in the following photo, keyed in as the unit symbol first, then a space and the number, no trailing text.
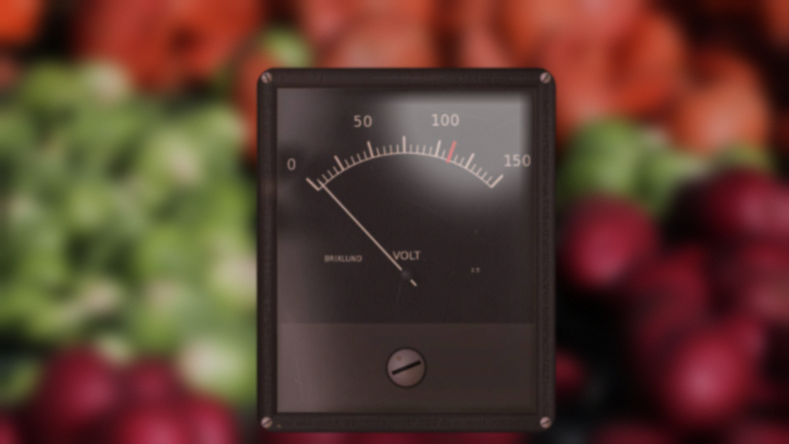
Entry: V 5
